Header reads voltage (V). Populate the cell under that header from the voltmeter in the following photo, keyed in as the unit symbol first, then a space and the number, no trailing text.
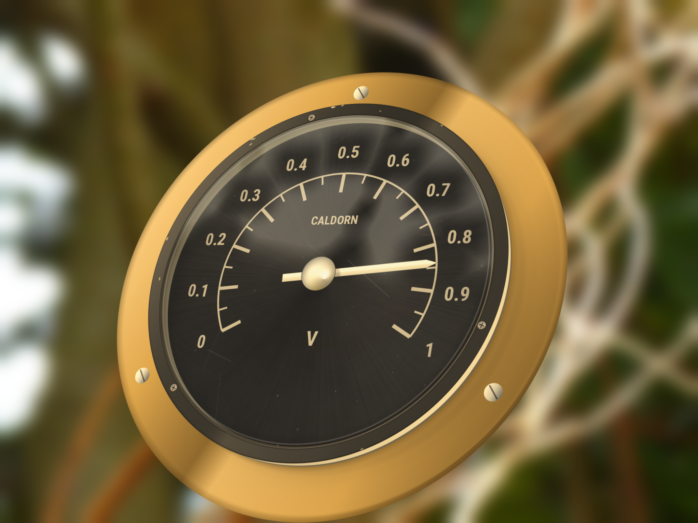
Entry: V 0.85
